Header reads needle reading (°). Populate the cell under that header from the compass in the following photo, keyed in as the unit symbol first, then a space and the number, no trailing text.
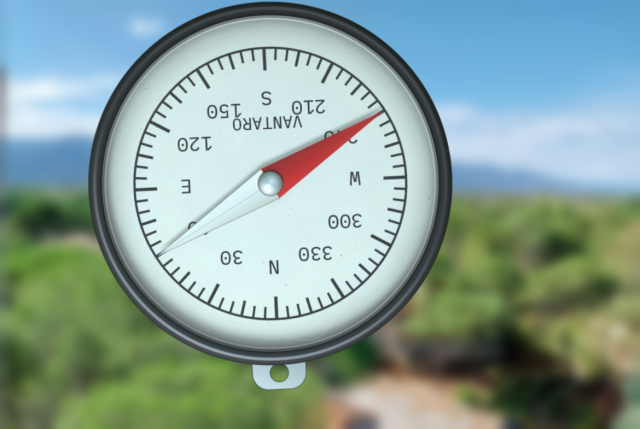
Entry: ° 240
